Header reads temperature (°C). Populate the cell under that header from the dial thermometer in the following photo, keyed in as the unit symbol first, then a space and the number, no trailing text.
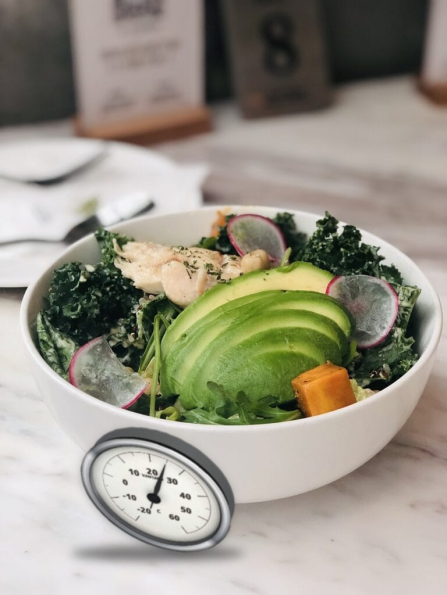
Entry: °C 25
